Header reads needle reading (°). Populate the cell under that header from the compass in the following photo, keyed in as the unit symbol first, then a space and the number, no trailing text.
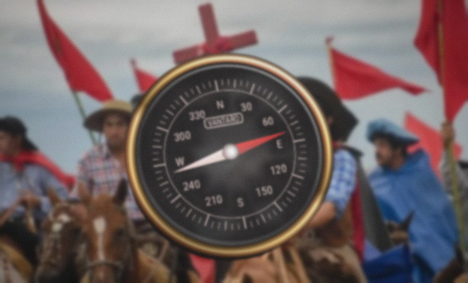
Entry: ° 80
